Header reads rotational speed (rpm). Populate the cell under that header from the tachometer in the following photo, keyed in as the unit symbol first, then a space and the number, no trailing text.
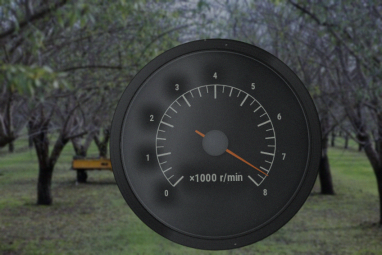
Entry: rpm 7625
